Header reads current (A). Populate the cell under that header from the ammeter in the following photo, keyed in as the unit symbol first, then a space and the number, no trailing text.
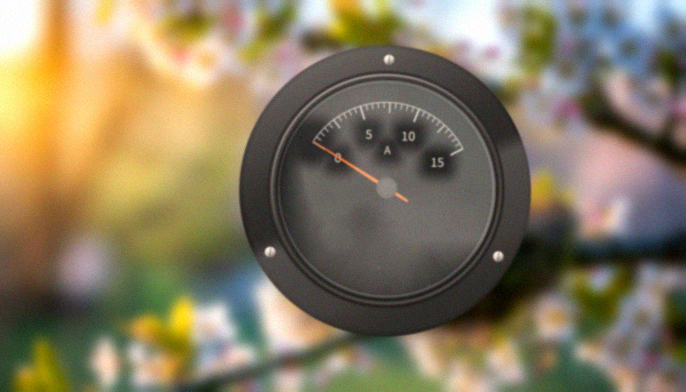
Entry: A 0
